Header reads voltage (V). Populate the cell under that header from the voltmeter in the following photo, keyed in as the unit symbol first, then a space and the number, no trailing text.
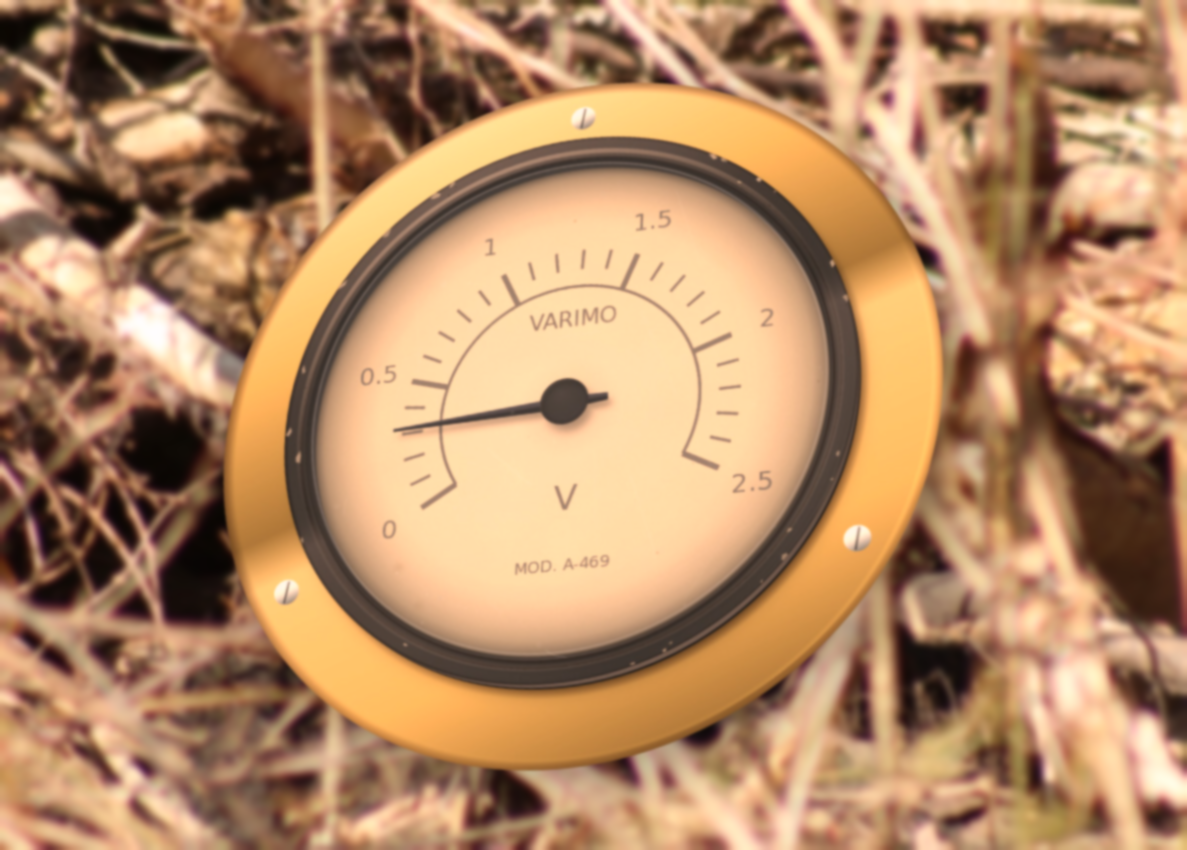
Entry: V 0.3
